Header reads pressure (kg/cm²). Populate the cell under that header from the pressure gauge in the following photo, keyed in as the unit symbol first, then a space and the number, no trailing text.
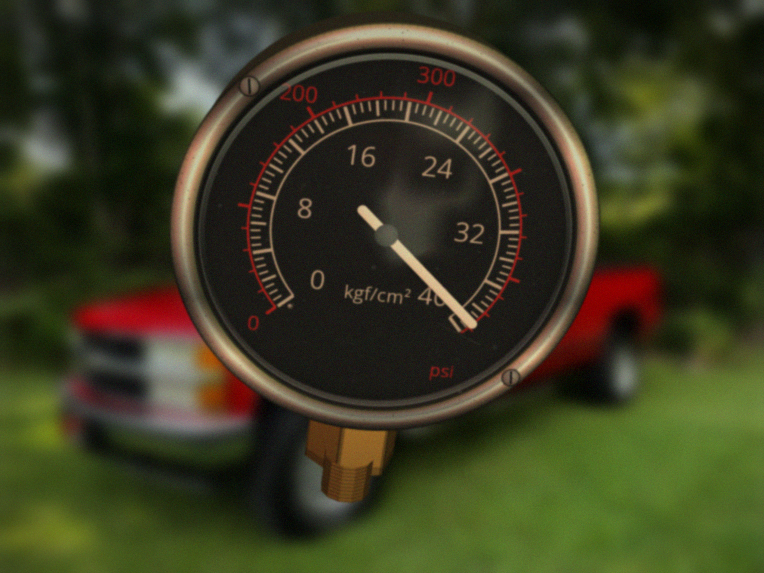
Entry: kg/cm² 39
